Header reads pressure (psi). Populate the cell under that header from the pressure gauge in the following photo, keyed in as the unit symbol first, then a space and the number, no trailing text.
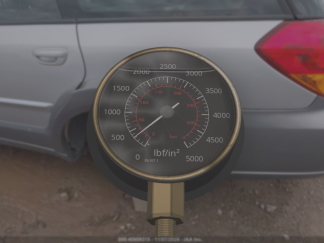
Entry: psi 300
